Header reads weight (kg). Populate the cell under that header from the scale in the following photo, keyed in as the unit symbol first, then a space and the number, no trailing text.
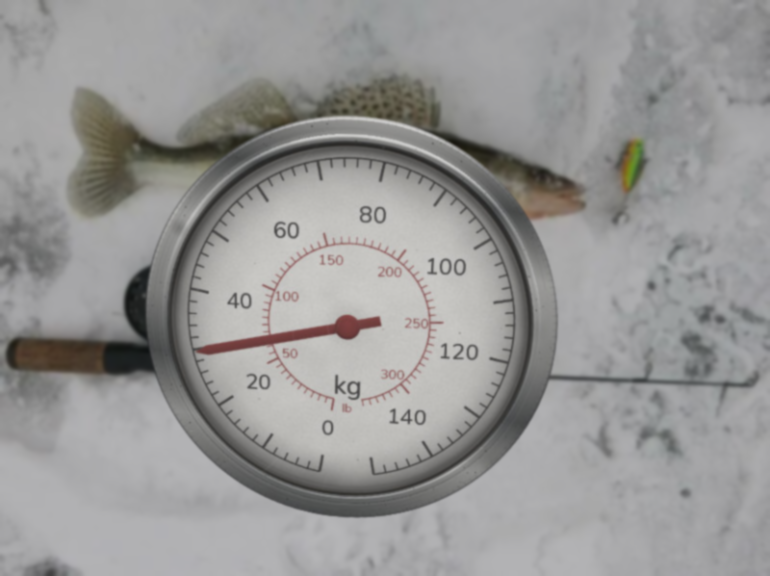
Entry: kg 30
